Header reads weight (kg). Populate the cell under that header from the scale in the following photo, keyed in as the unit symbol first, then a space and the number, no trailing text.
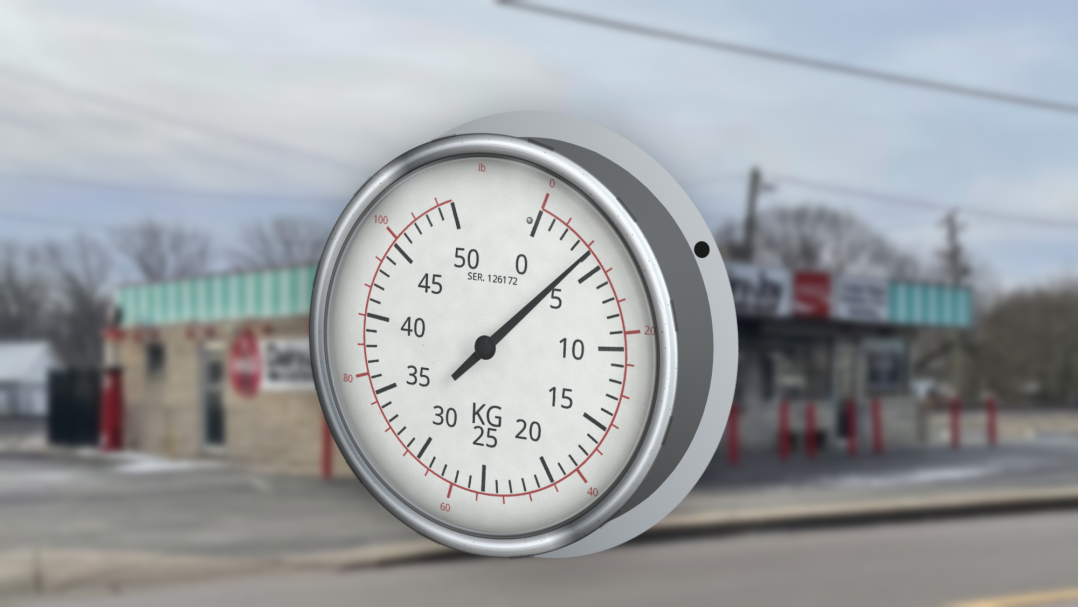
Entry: kg 4
